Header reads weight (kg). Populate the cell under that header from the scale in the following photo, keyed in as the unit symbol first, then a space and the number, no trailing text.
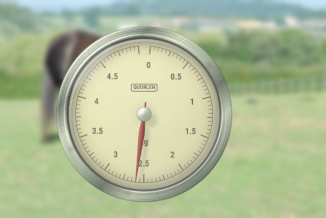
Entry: kg 2.6
